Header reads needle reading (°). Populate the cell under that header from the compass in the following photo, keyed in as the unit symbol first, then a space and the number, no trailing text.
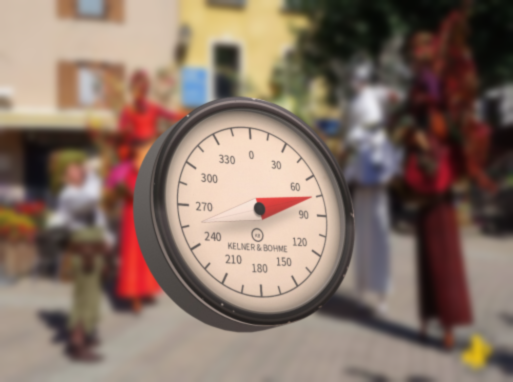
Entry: ° 75
